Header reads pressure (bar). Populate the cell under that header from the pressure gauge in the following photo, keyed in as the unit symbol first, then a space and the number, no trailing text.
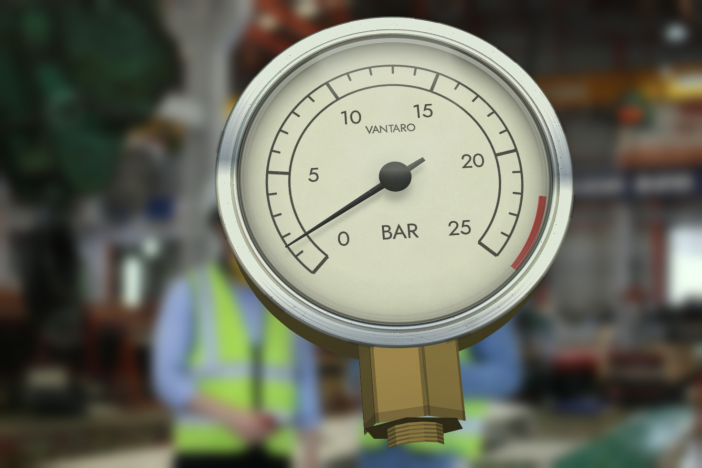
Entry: bar 1.5
